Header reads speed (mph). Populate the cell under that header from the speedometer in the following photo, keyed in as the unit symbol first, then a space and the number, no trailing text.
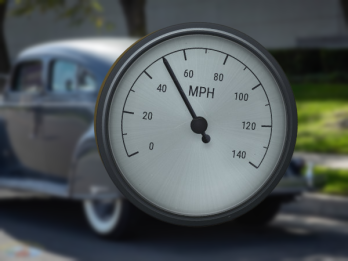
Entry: mph 50
